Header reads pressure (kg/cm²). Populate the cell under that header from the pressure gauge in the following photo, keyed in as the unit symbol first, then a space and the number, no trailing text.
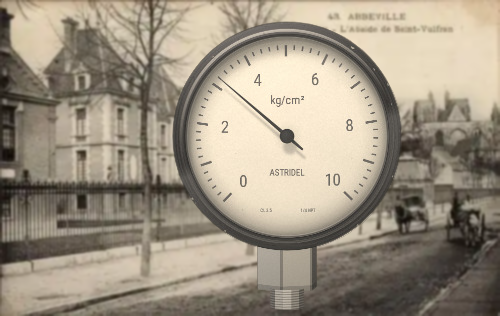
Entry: kg/cm² 3.2
